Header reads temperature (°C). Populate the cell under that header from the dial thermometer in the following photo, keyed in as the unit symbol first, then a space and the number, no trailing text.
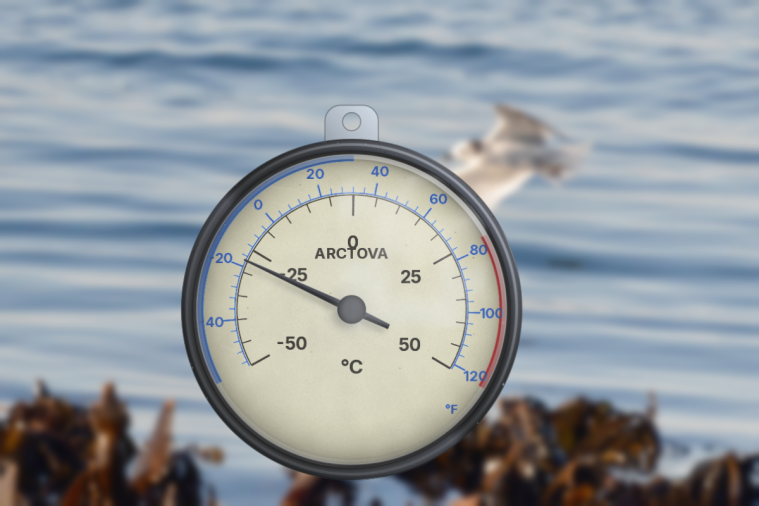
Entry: °C -27.5
